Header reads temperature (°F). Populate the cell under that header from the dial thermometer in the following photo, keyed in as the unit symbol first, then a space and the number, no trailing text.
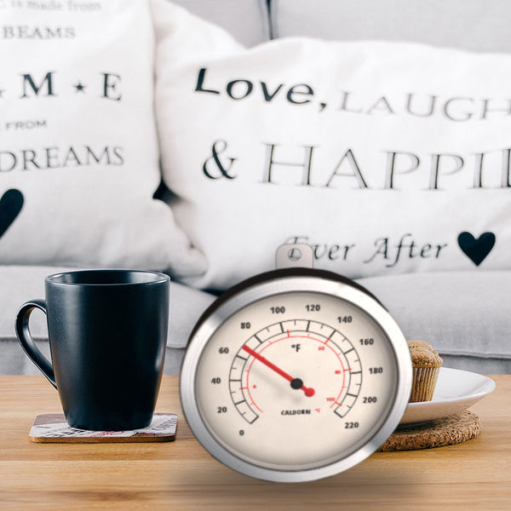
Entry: °F 70
